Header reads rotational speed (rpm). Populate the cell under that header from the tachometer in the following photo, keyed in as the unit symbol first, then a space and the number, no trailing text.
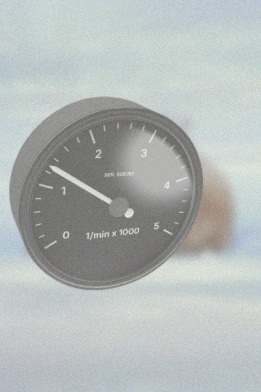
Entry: rpm 1300
